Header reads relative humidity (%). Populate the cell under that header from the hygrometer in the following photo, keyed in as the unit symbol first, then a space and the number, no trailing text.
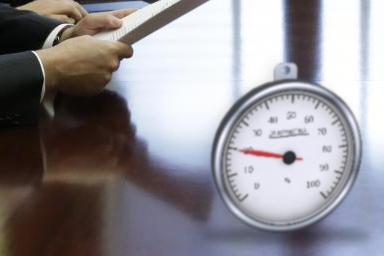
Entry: % 20
